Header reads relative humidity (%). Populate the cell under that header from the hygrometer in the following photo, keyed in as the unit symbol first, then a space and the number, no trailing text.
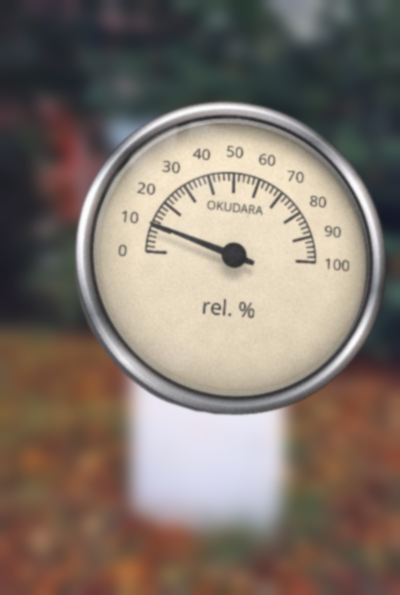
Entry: % 10
